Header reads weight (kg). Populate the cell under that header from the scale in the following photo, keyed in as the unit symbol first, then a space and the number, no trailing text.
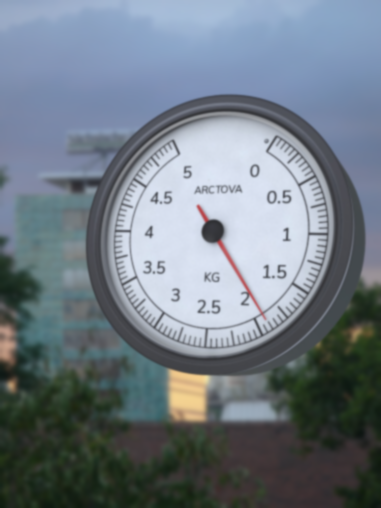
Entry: kg 1.9
